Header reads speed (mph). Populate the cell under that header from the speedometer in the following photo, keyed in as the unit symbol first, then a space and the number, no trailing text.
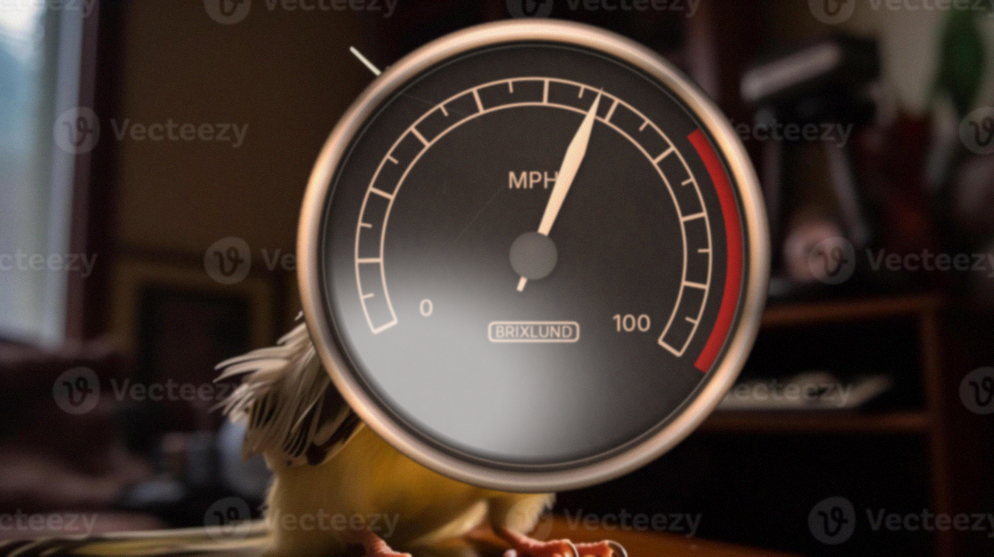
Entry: mph 57.5
